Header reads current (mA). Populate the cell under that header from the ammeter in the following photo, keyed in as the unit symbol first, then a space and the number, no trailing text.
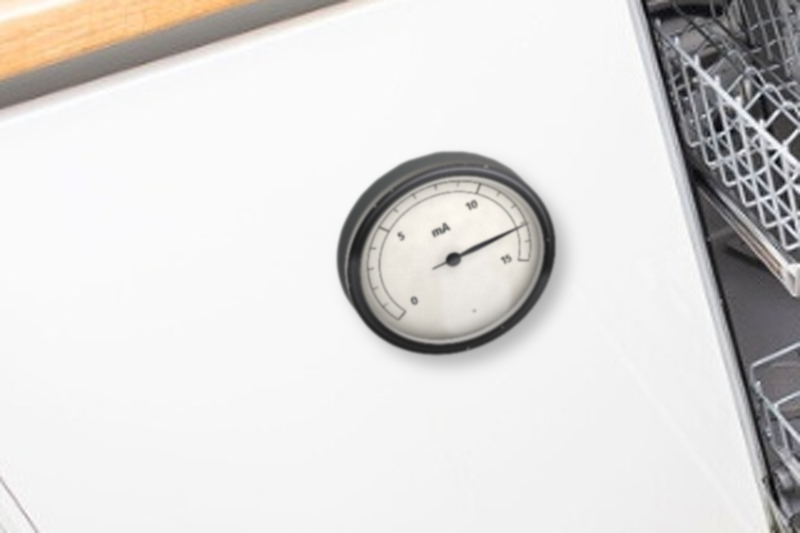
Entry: mA 13
